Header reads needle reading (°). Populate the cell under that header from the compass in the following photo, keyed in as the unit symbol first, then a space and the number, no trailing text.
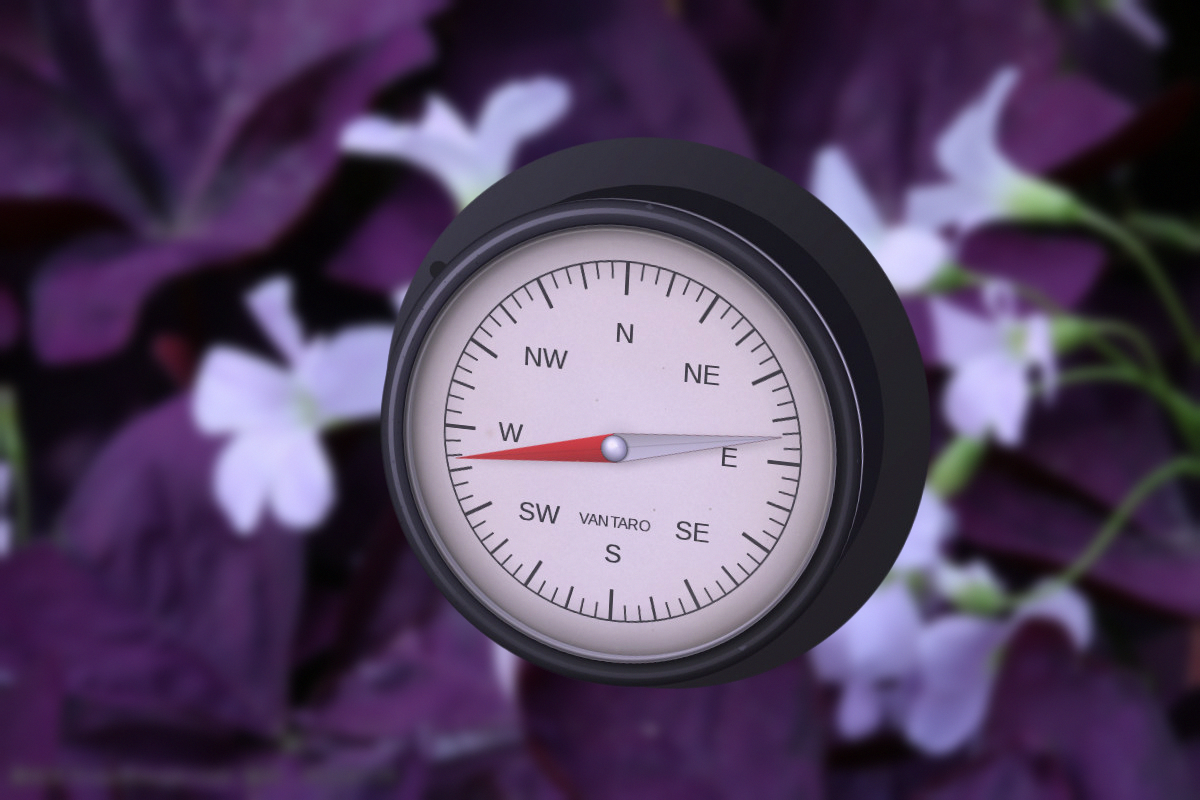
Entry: ° 260
